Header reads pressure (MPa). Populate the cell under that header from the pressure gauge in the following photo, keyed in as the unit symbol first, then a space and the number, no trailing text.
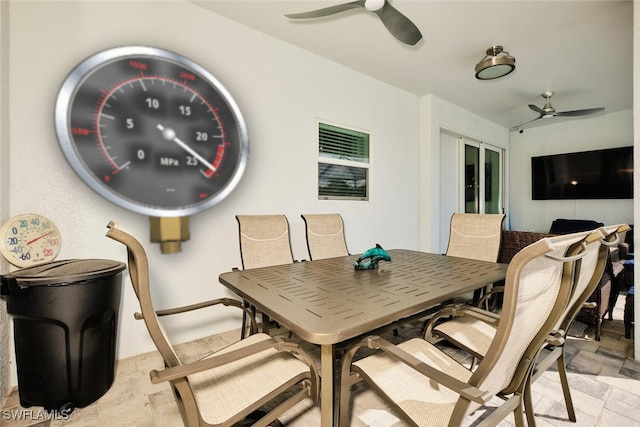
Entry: MPa 24
